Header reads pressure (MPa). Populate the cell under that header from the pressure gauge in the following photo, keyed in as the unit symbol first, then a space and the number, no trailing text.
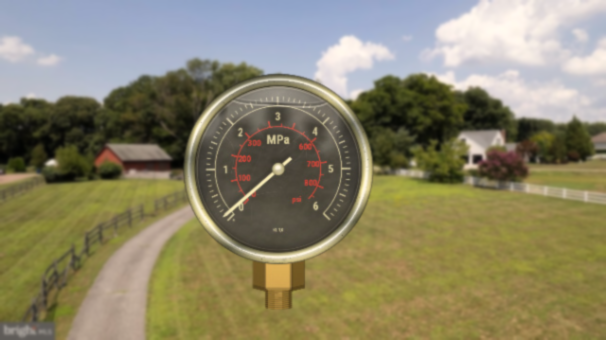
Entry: MPa 0.1
